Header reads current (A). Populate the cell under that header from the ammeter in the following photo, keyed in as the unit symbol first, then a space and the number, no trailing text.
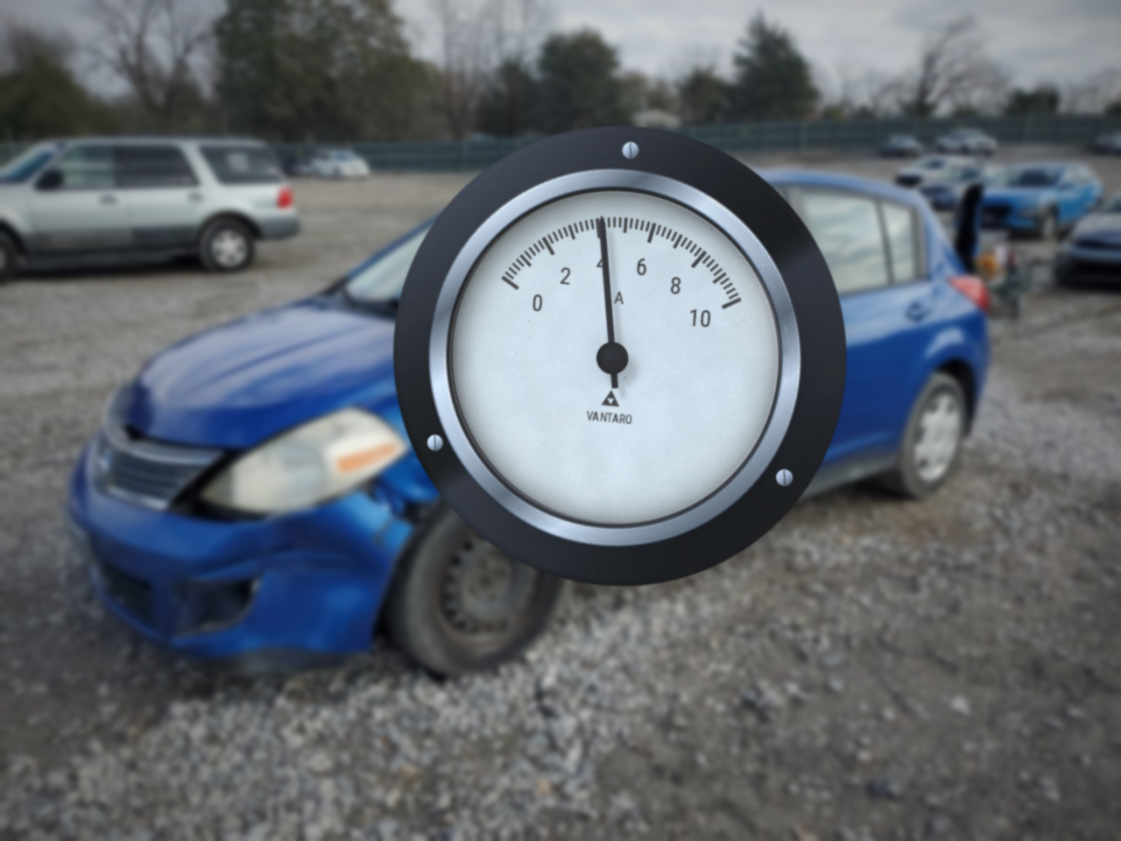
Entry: A 4.2
